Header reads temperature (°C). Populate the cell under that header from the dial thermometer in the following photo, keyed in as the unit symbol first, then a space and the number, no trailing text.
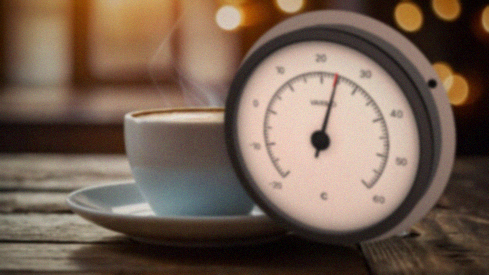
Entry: °C 25
